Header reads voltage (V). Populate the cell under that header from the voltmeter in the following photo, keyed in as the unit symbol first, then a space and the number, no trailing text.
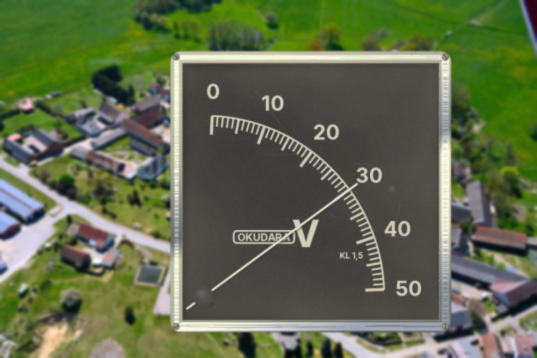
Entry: V 30
